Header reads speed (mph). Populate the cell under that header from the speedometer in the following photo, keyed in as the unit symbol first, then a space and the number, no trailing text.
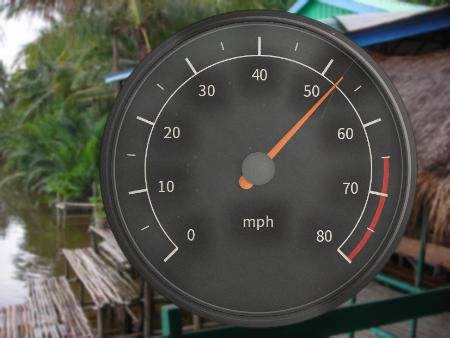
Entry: mph 52.5
